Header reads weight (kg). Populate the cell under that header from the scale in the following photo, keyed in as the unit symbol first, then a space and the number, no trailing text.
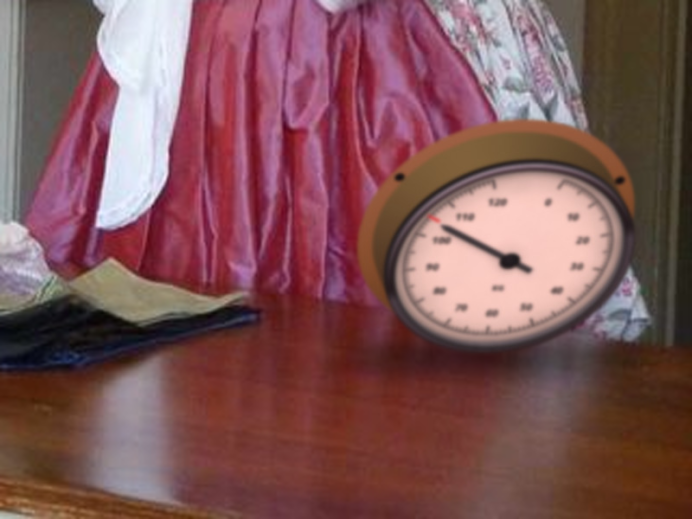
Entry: kg 105
